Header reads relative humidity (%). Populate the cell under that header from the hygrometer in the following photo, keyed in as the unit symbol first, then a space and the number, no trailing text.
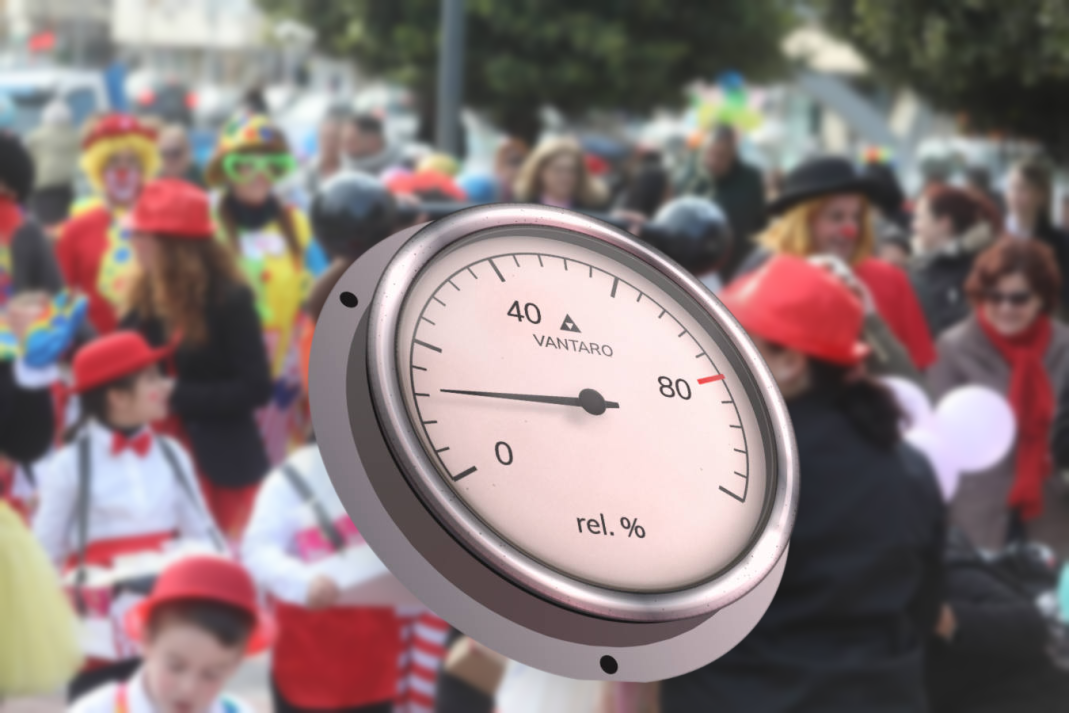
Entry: % 12
